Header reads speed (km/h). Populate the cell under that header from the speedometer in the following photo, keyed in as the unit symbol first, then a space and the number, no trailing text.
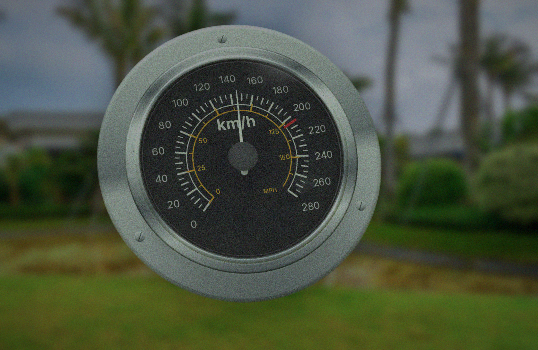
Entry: km/h 145
